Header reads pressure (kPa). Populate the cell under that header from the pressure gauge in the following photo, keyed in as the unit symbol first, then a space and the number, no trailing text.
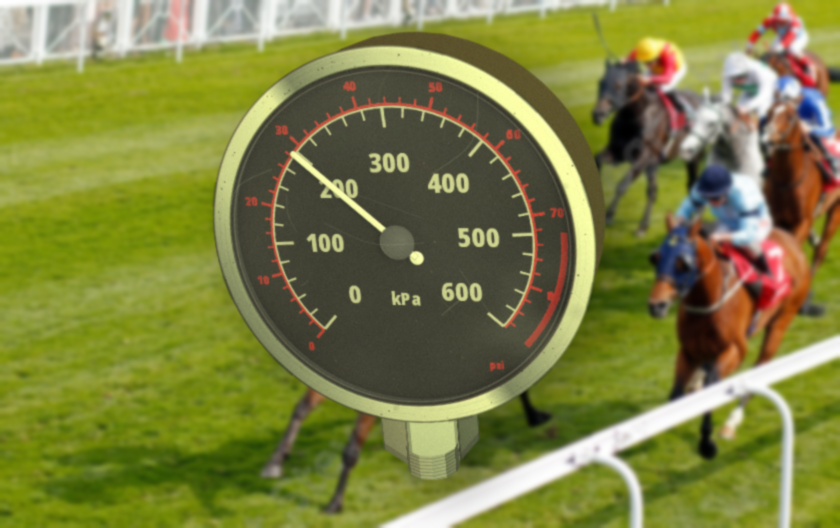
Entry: kPa 200
